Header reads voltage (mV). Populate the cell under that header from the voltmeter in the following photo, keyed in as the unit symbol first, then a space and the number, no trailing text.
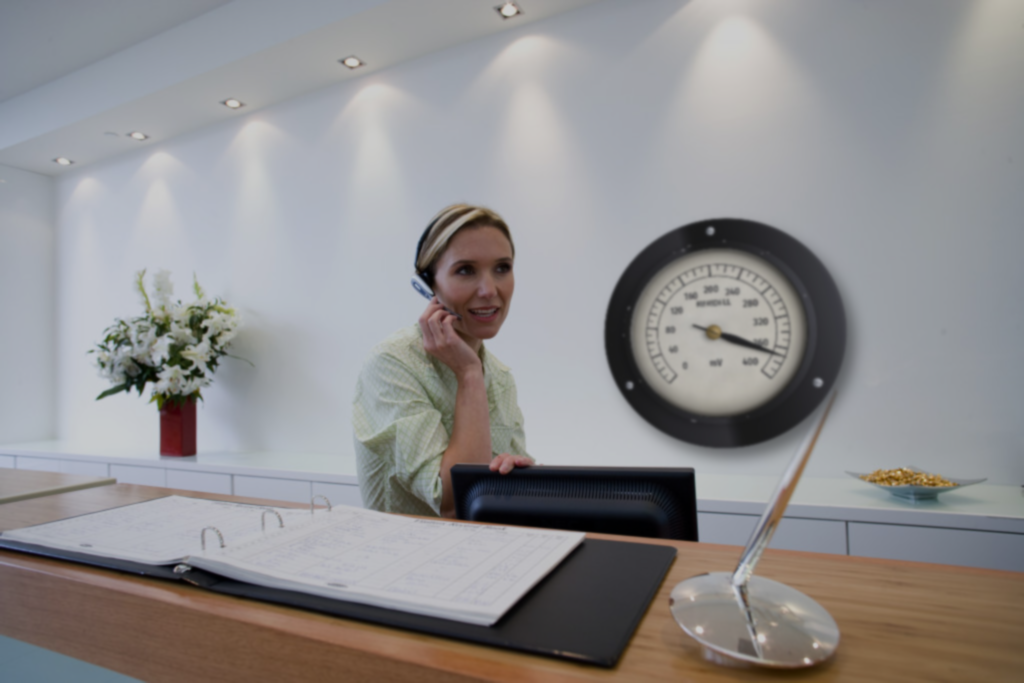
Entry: mV 370
